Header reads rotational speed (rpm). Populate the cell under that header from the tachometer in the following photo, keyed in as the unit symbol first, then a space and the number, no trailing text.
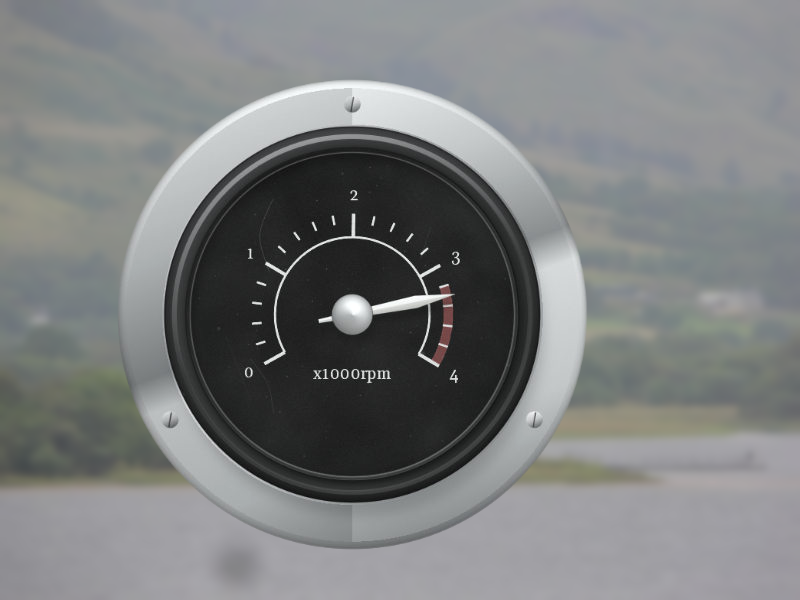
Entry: rpm 3300
